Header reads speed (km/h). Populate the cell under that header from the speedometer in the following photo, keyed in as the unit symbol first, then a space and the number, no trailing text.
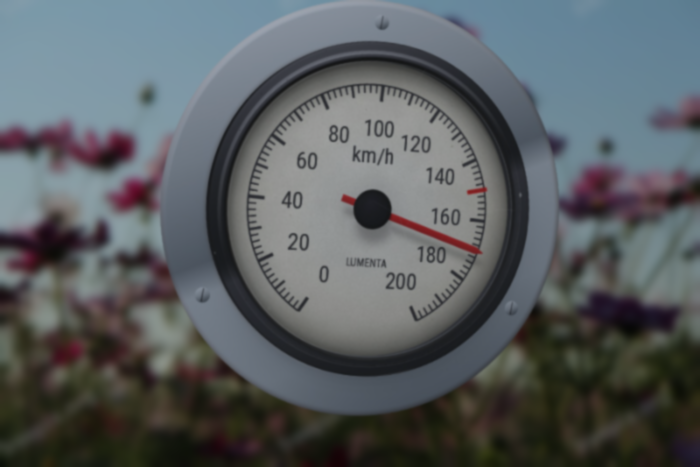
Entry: km/h 170
